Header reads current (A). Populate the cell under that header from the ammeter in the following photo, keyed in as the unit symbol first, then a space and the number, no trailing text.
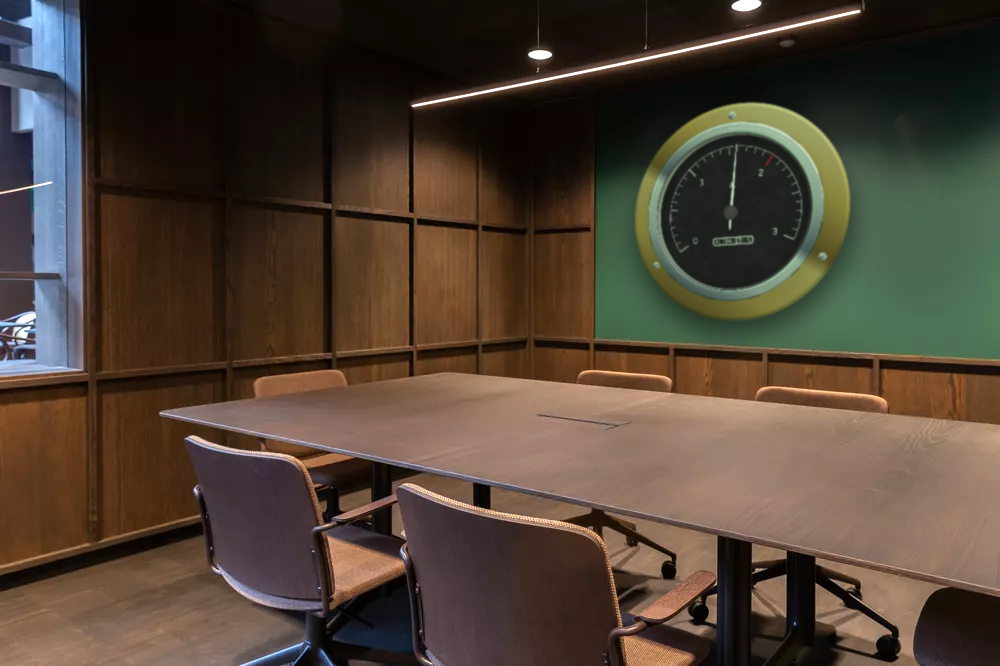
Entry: A 1.6
